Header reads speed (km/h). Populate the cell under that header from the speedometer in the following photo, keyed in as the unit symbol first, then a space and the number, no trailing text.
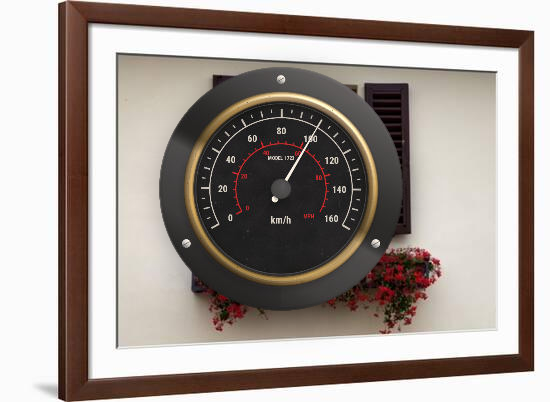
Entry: km/h 100
